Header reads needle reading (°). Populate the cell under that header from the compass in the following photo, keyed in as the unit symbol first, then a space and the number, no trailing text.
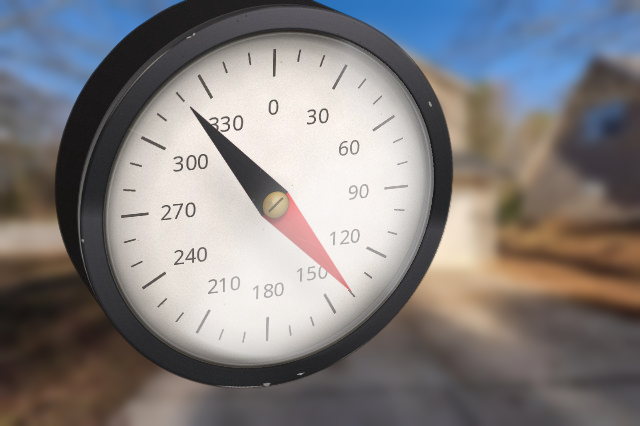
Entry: ° 140
